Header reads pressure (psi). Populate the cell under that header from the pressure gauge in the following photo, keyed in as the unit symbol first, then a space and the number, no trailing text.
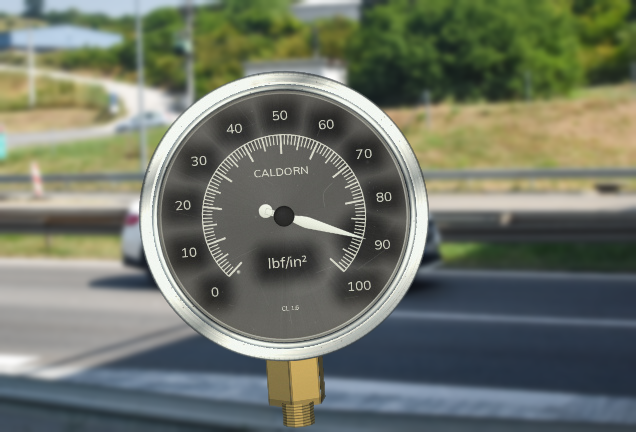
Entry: psi 90
